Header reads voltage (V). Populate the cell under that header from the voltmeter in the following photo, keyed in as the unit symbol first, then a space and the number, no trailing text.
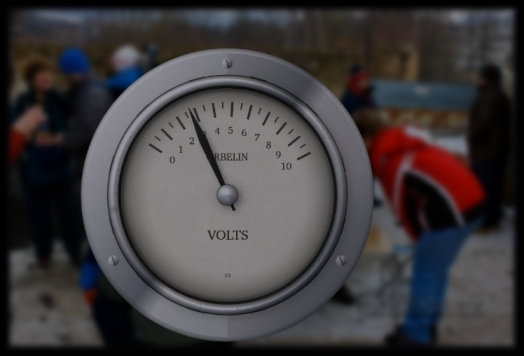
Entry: V 2.75
